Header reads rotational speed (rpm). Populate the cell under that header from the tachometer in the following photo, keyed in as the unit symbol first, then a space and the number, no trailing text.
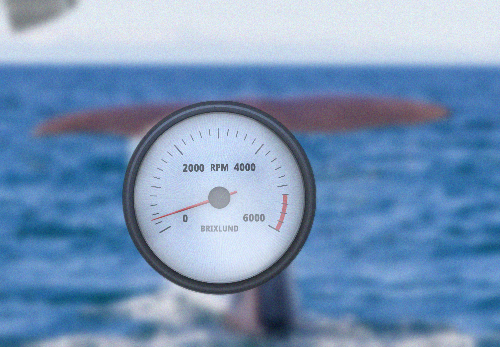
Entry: rpm 300
